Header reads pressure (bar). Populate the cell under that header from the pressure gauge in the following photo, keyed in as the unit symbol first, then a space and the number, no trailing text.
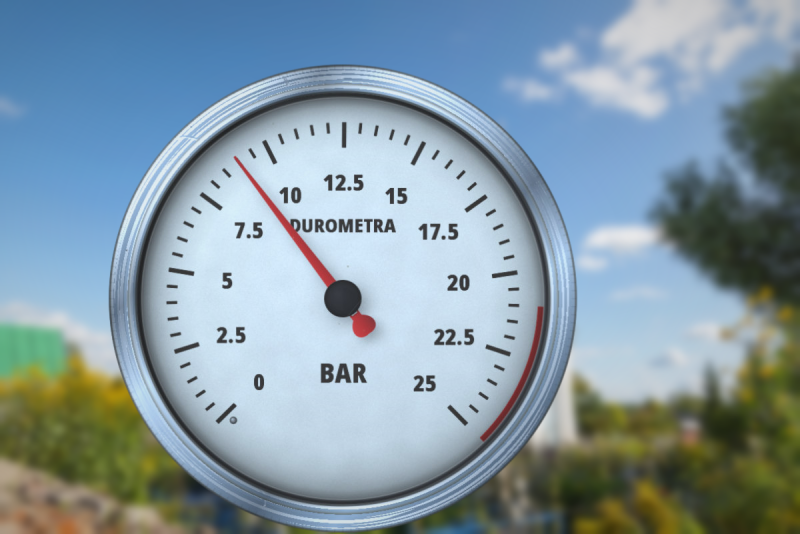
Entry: bar 9
